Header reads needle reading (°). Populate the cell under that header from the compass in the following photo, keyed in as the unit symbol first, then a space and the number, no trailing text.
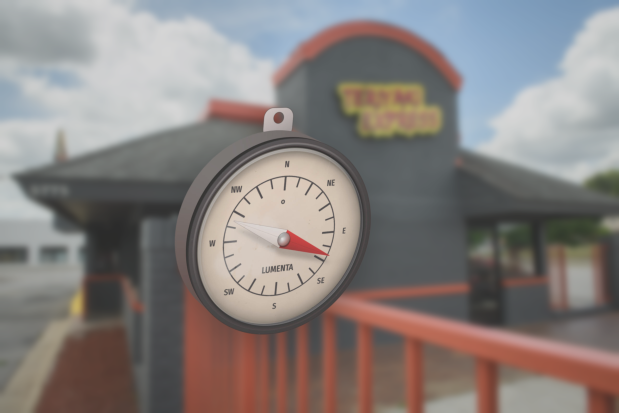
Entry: ° 112.5
